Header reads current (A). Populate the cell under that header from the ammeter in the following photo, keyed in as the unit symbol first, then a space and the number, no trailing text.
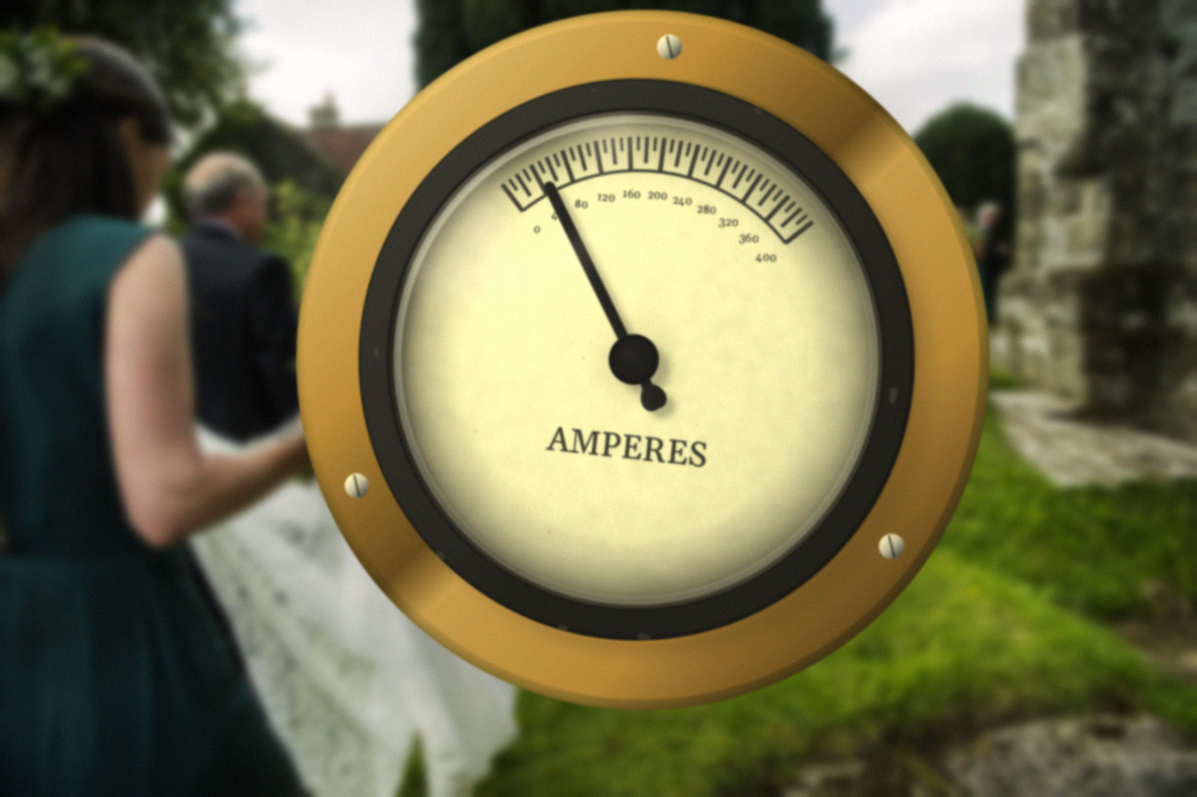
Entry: A 50
